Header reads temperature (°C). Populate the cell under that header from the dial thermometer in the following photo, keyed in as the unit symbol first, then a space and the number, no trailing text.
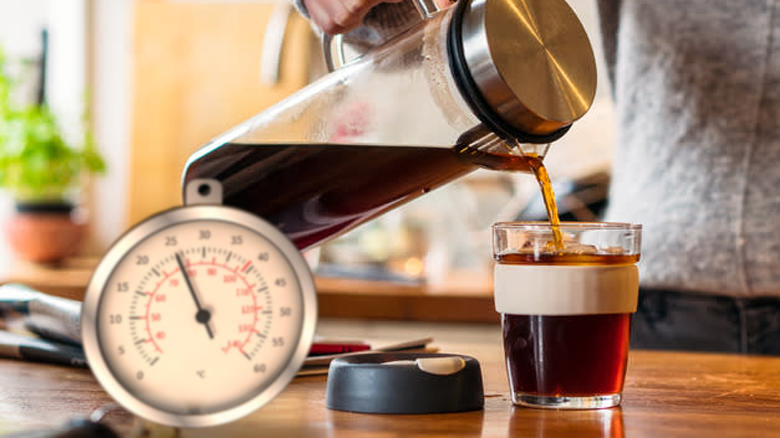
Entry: °C 25
